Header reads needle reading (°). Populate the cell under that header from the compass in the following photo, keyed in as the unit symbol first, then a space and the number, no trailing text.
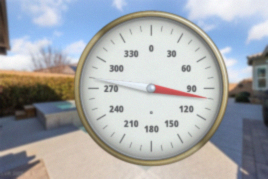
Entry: ° 100
